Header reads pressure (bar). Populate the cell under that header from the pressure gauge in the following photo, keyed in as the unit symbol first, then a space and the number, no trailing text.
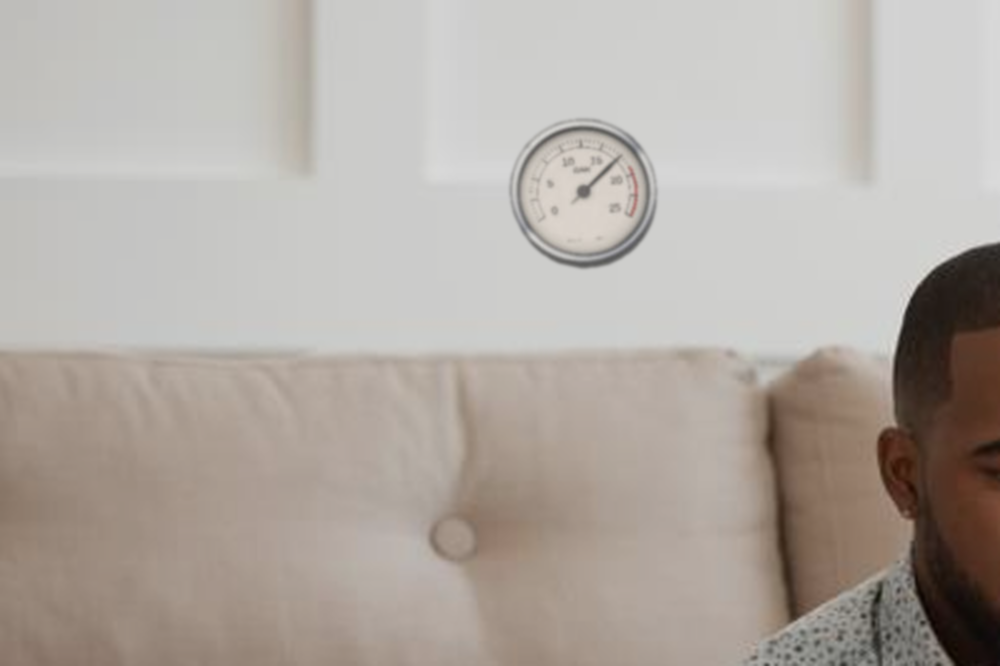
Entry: bar 17.5
